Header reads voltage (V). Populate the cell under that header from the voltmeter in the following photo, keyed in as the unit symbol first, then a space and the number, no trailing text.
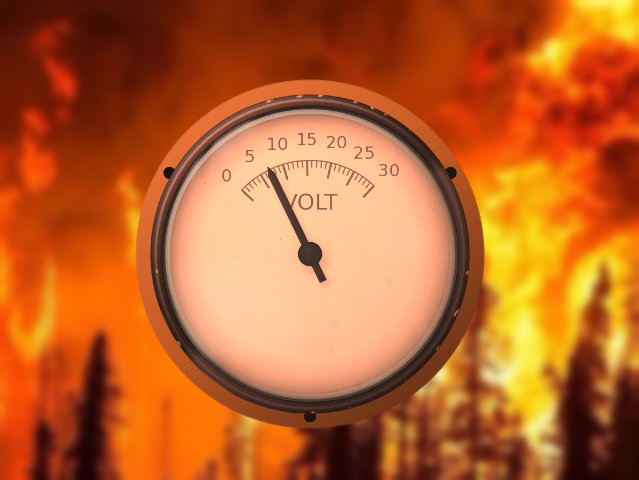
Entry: V 7
